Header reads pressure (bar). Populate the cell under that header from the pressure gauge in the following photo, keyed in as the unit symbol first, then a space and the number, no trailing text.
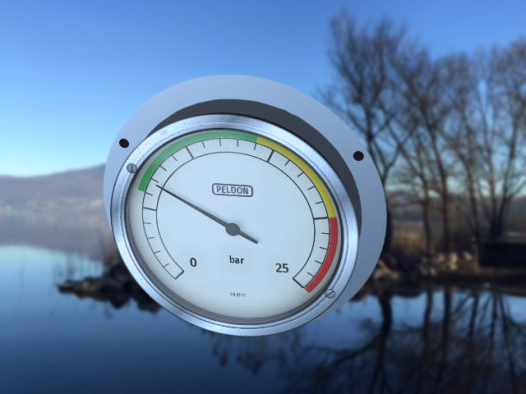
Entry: bar 7
